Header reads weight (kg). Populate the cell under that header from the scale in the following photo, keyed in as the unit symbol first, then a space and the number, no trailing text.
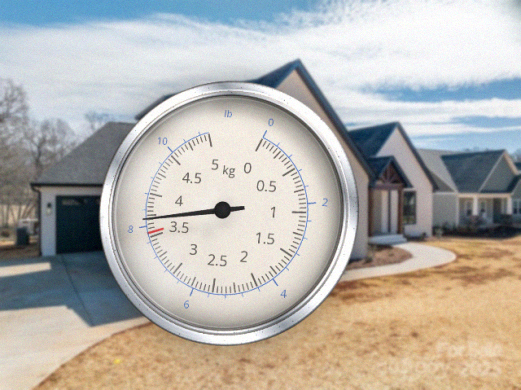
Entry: kg 3.7
